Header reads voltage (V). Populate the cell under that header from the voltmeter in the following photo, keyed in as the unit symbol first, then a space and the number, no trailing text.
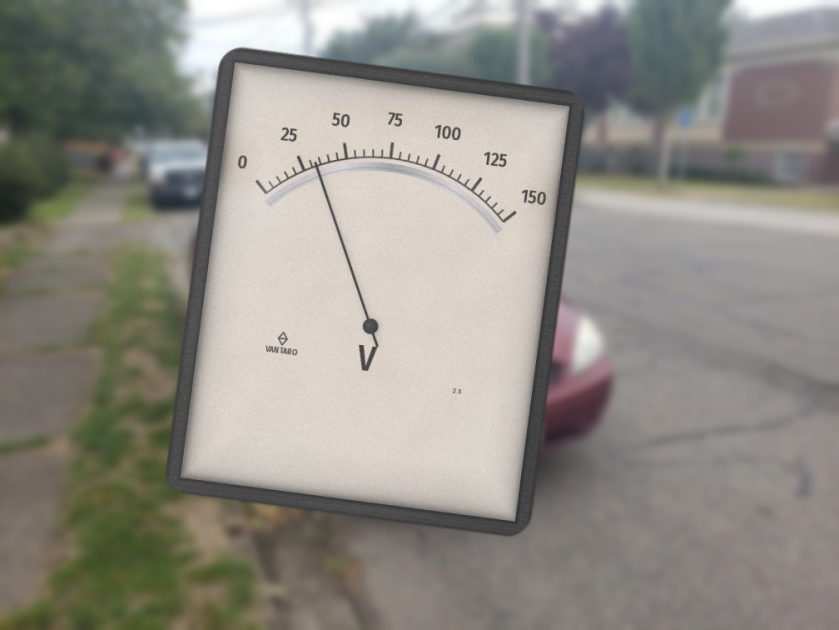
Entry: V 32.5
